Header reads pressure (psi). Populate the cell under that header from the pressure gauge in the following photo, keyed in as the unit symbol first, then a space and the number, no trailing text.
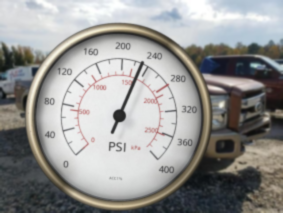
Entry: psi 230
